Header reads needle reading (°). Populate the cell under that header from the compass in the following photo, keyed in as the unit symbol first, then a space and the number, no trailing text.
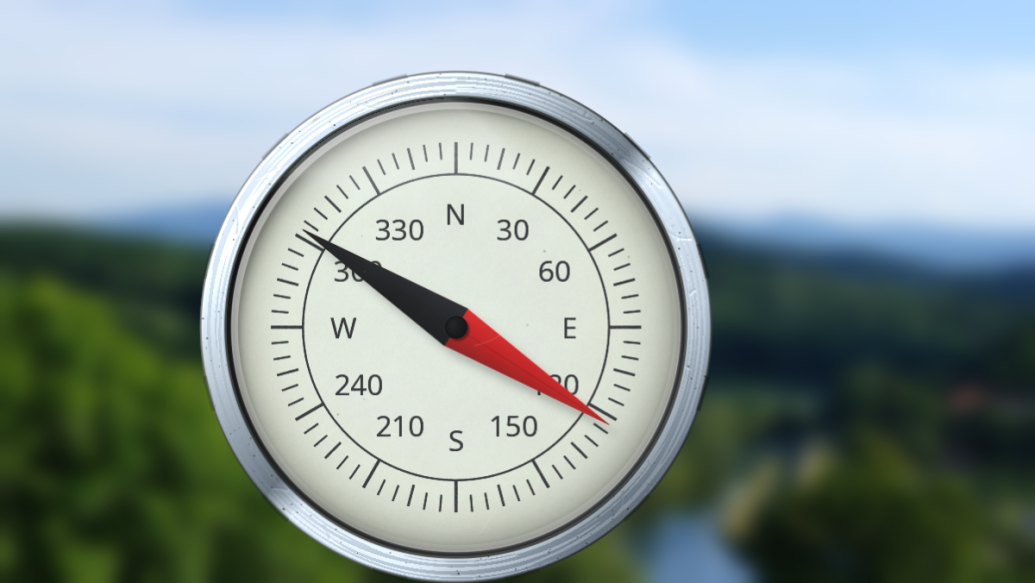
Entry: ° 122.5
